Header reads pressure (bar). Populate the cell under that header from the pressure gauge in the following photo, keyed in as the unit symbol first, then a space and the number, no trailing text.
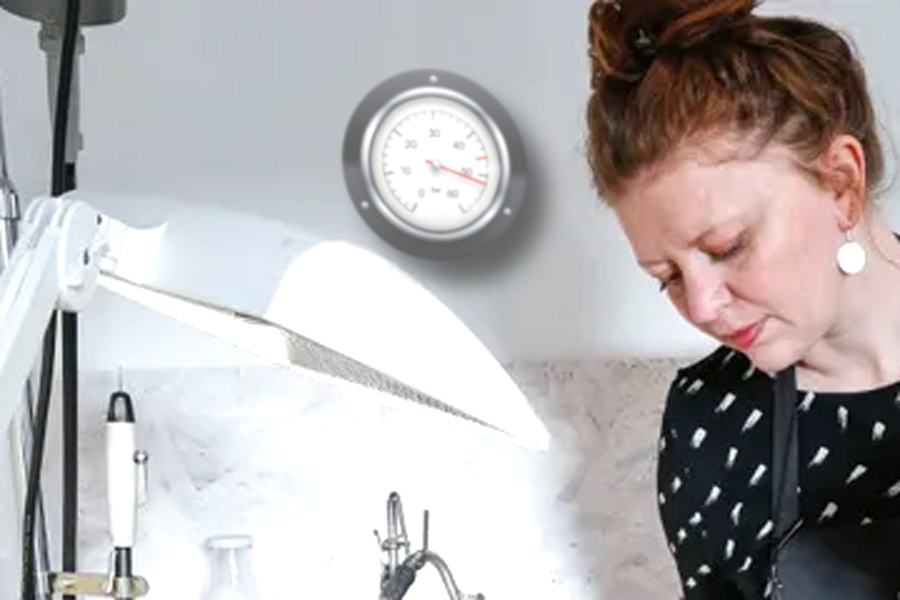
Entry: bar 52
